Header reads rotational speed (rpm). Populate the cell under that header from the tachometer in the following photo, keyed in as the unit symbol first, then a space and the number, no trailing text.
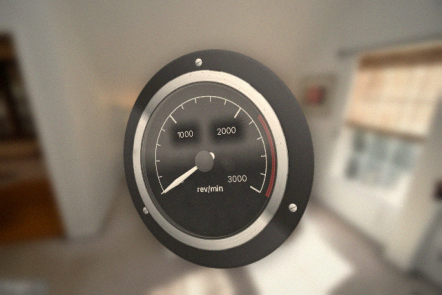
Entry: rpm 0
